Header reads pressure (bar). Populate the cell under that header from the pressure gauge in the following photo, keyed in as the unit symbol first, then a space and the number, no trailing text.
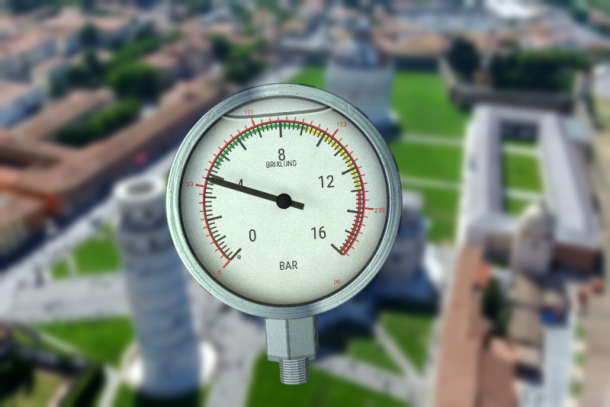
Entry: bar 3.8
